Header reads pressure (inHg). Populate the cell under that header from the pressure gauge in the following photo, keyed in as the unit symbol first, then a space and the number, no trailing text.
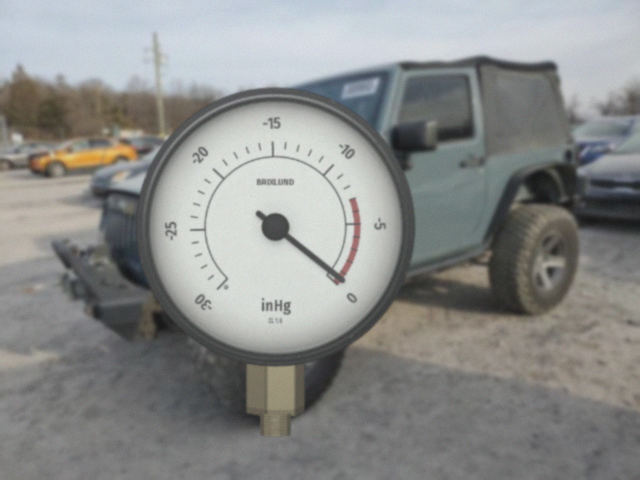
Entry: inHg -0.5
